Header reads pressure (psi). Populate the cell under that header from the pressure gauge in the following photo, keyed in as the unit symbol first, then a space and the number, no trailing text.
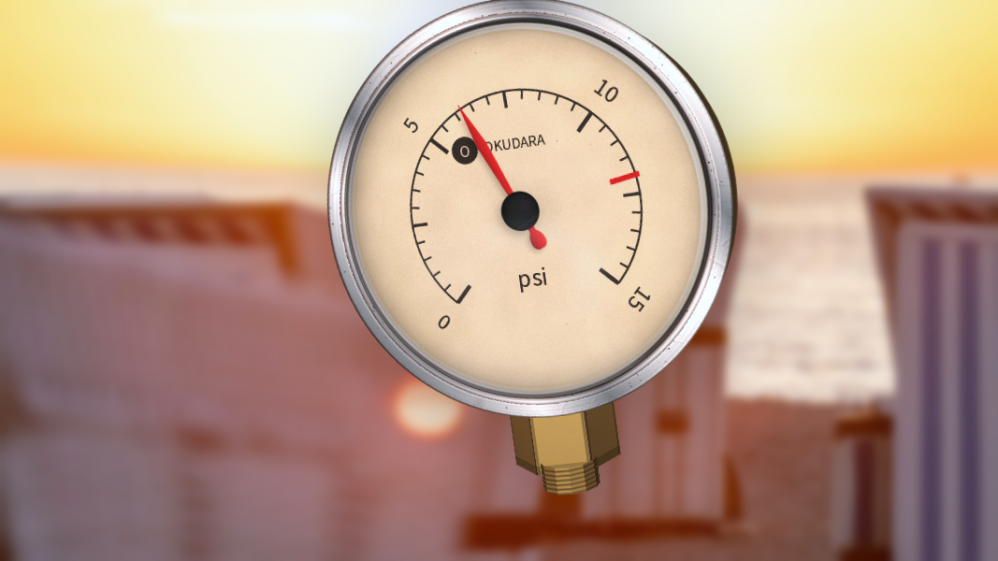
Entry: psi 6.25
